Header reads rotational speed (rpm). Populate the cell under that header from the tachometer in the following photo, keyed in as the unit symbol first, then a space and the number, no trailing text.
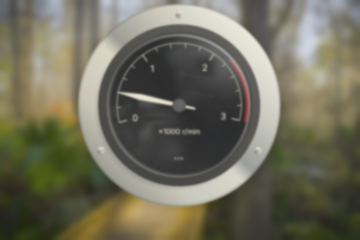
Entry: rpm 400
